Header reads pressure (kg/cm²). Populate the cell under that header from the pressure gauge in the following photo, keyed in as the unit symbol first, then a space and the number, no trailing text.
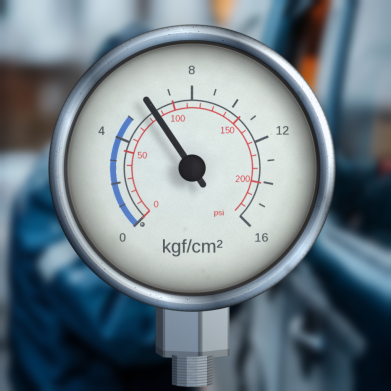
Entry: kg/cm² 6
